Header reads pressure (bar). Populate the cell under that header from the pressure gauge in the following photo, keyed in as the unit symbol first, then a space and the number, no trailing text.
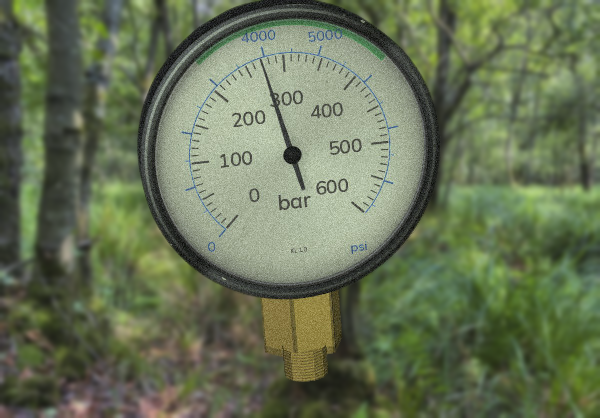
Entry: bar 270
